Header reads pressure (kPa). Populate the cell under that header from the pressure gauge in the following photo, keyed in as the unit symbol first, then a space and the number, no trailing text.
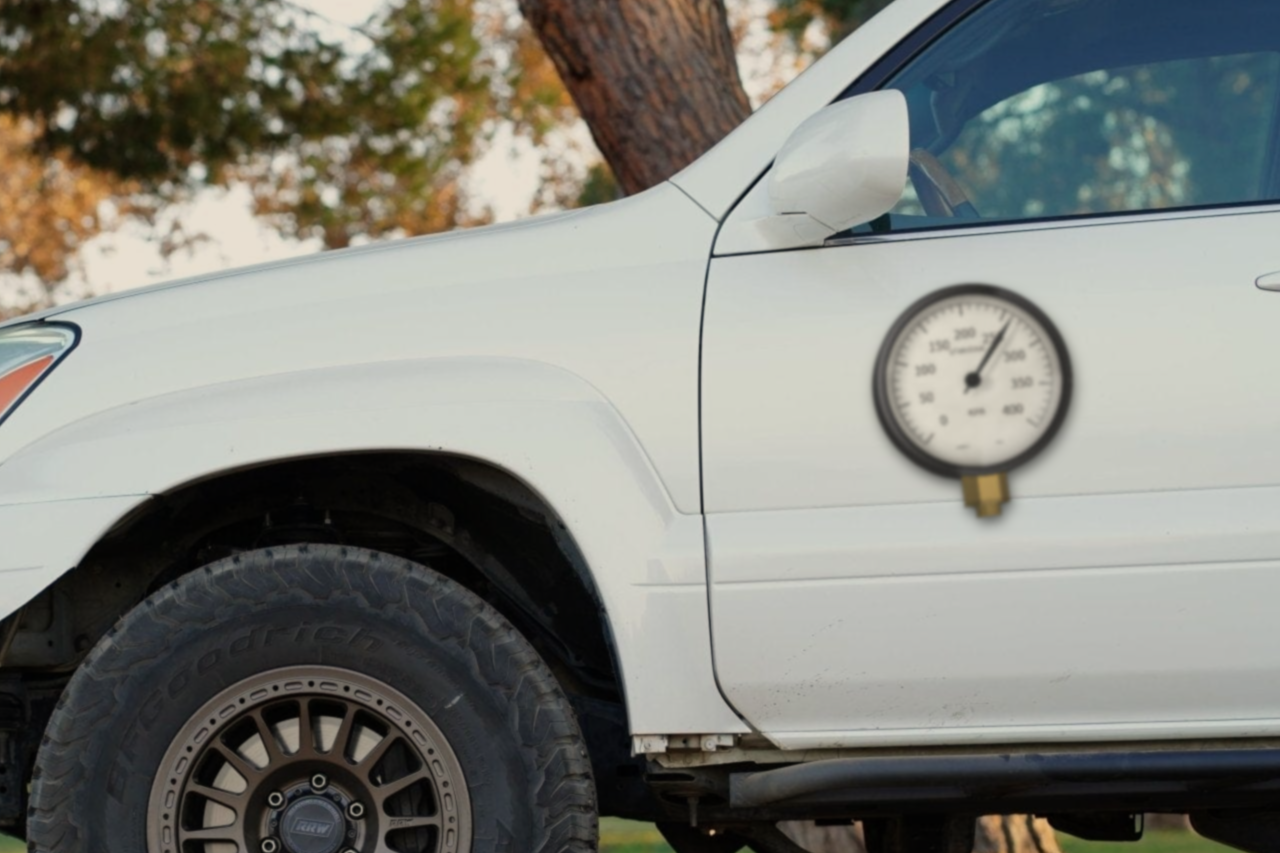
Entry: kPa 260
